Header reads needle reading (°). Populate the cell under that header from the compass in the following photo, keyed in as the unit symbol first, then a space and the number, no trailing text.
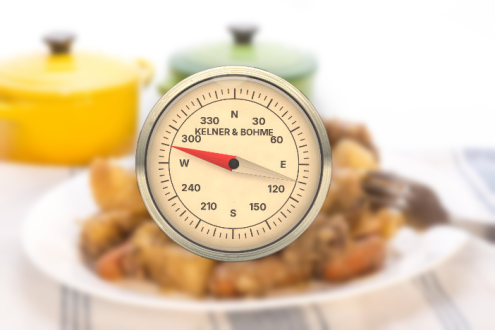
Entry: ° 285
